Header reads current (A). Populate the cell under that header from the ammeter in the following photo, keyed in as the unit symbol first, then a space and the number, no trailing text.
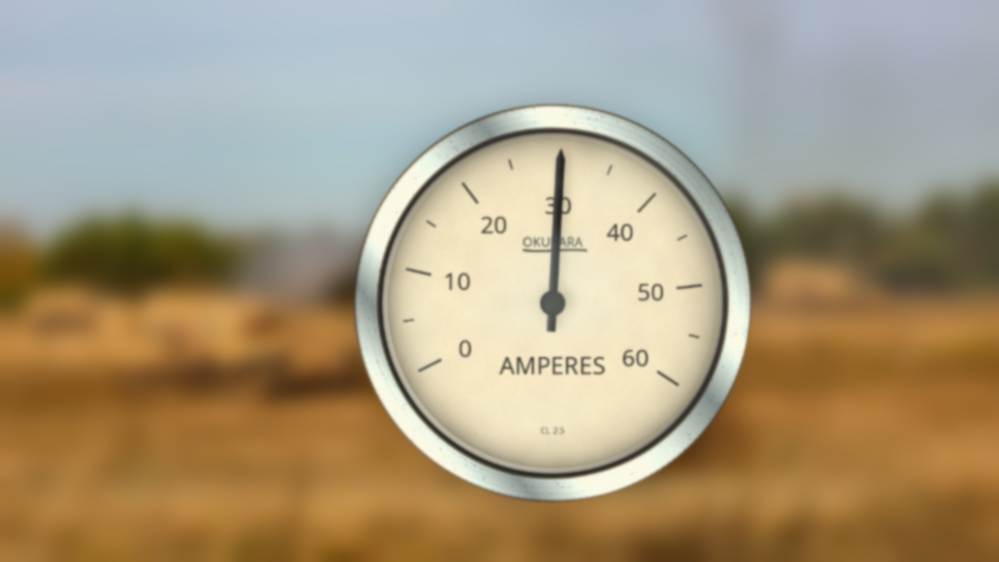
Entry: A 30
